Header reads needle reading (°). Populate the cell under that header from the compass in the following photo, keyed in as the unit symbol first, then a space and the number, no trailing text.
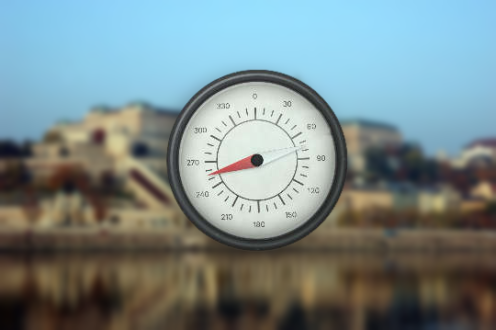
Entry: ° 255
